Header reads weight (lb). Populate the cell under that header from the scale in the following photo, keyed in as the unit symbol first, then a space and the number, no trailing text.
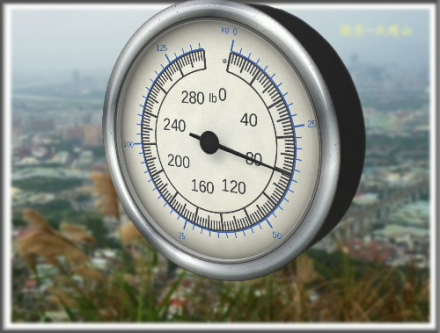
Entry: lb 80
